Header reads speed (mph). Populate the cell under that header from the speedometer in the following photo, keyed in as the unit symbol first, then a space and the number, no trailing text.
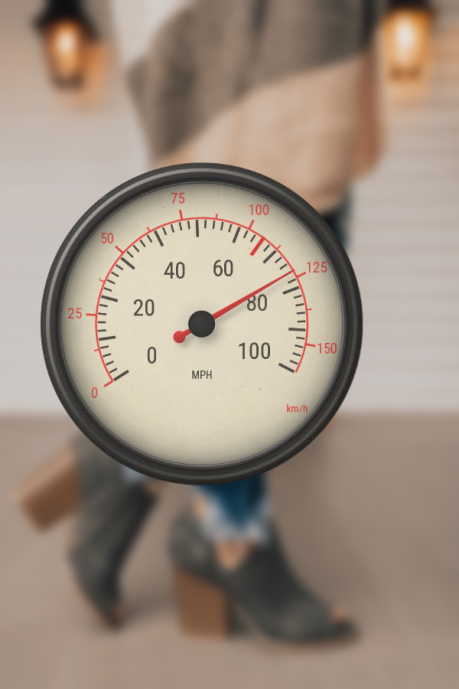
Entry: mph 76
